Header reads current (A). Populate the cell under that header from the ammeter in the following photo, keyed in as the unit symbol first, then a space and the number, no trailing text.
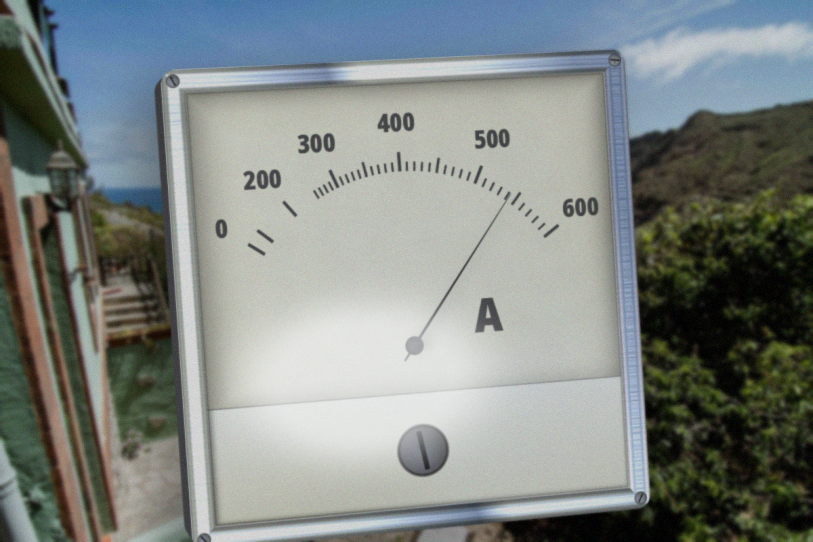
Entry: A 540
